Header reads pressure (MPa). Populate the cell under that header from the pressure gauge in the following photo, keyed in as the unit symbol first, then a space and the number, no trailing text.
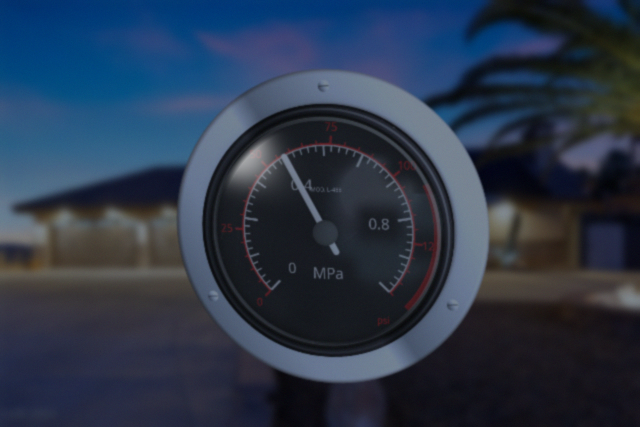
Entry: MPa 0.4
